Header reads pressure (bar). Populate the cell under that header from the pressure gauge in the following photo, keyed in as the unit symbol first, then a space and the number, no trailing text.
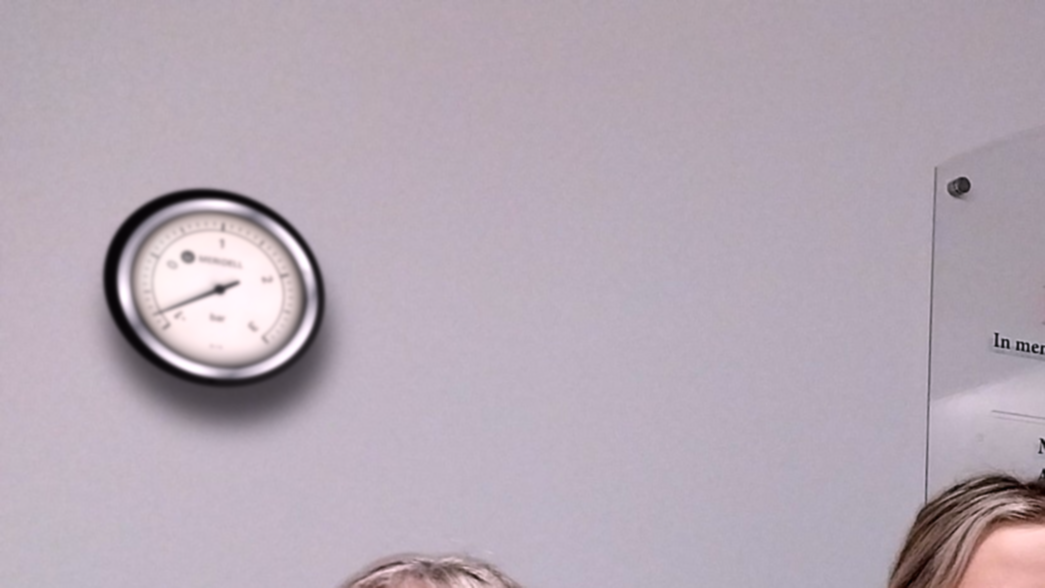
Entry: bar -0.8
